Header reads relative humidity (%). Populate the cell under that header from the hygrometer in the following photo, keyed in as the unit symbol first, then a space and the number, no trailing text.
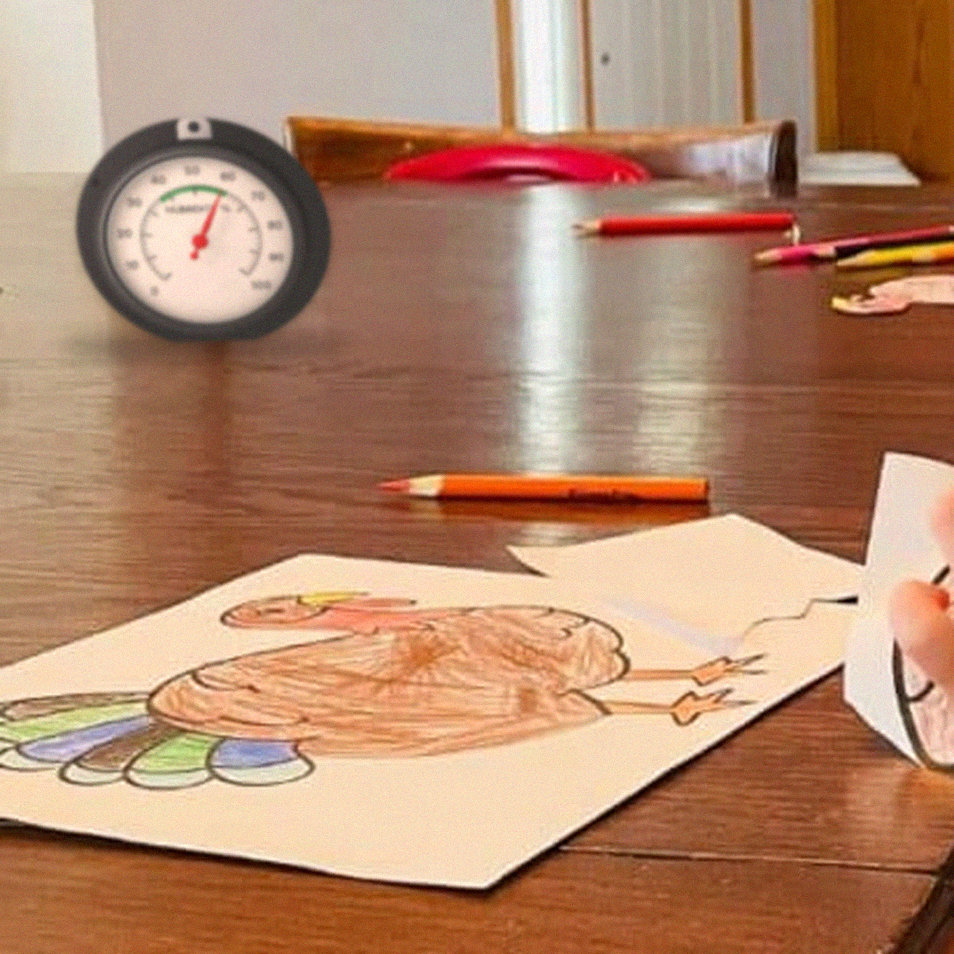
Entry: % 60
